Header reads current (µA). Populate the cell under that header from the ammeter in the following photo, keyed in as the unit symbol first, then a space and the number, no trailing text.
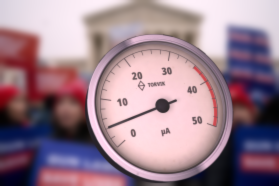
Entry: µA 4
